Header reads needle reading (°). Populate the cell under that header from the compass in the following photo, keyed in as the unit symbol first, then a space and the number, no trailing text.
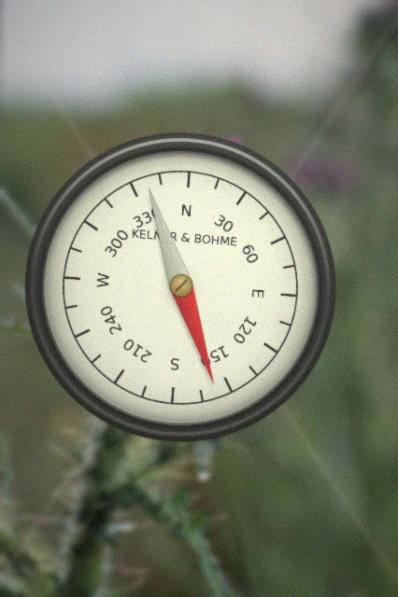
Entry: ° 157.5
